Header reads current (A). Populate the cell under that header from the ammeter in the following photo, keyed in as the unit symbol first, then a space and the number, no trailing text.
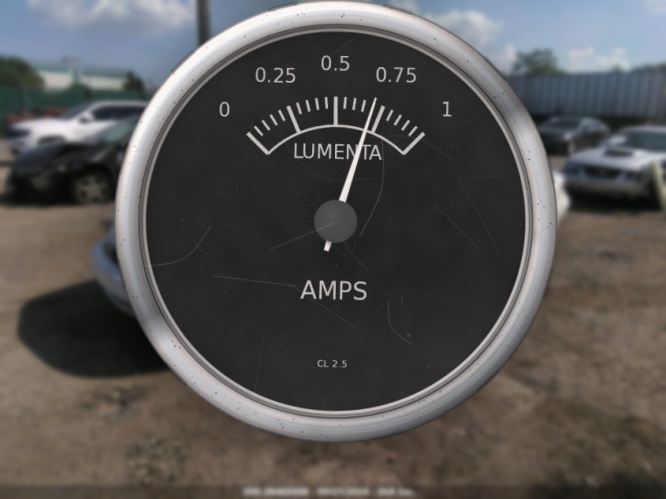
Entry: A 0.7
